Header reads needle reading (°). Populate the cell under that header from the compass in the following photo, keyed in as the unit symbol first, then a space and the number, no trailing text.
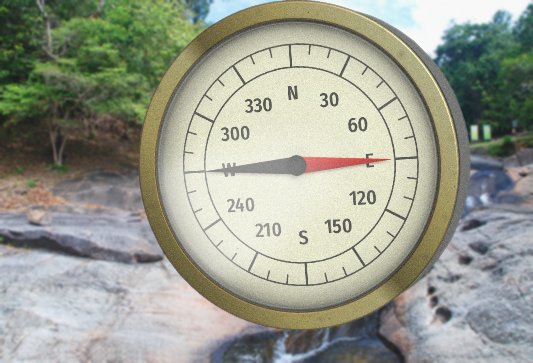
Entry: ° 90
